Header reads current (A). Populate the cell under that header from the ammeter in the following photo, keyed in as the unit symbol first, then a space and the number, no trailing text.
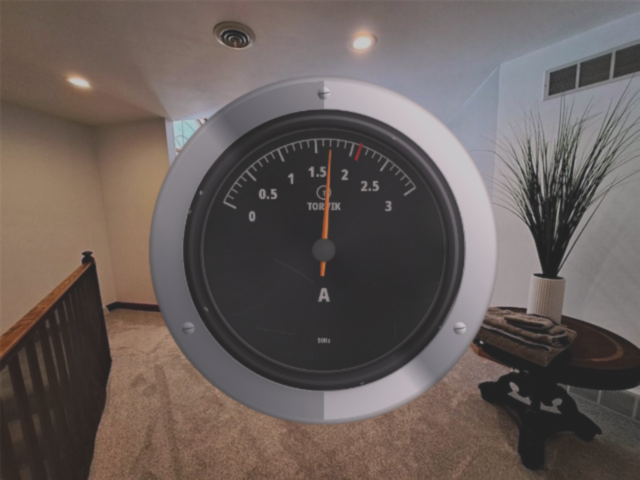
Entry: A 1.7
